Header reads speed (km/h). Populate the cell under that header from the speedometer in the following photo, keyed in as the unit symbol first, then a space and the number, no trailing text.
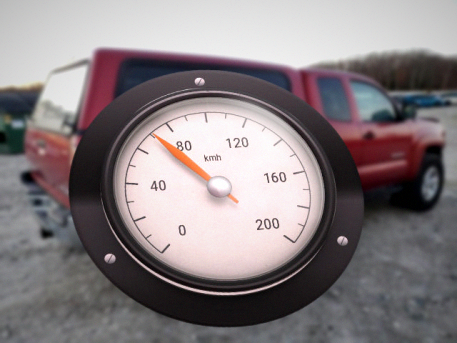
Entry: km/h 70
